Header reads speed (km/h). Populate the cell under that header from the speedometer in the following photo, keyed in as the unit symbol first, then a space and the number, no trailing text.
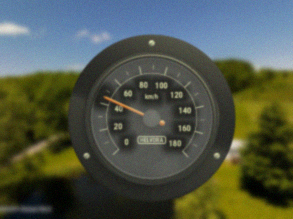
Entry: km/h 45
